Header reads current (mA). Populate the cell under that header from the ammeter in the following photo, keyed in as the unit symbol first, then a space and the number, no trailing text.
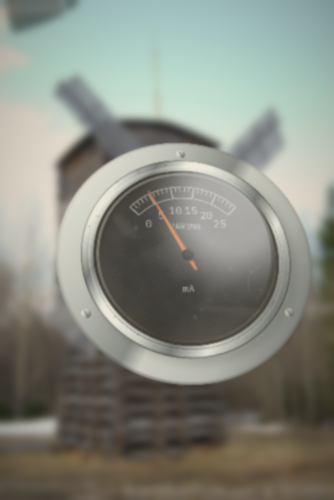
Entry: mA 5
